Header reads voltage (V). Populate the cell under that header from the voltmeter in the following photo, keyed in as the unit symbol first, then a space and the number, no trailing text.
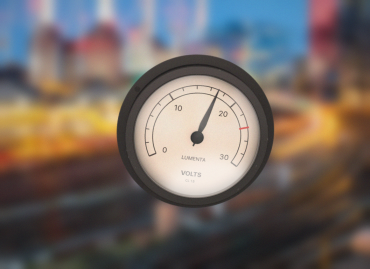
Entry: V 17
